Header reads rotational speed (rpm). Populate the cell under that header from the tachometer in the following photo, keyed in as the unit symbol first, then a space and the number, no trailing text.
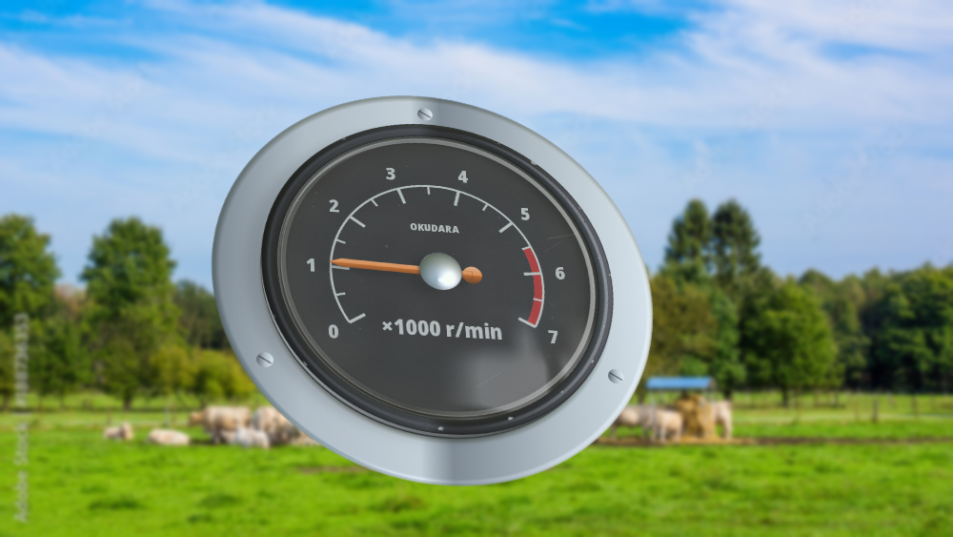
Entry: rpm 1000
